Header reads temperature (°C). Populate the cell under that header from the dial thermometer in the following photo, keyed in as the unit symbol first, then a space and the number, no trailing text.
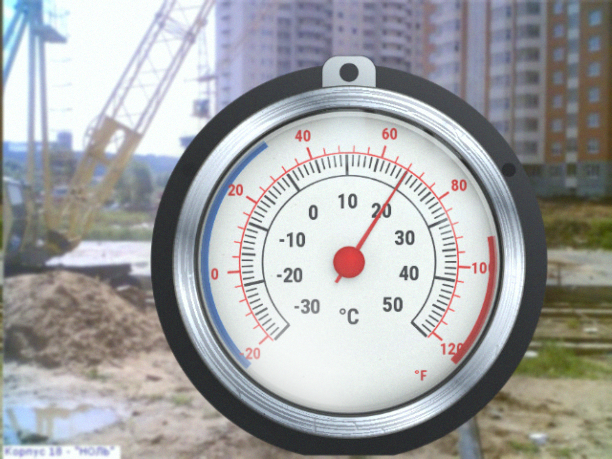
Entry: °C 20
